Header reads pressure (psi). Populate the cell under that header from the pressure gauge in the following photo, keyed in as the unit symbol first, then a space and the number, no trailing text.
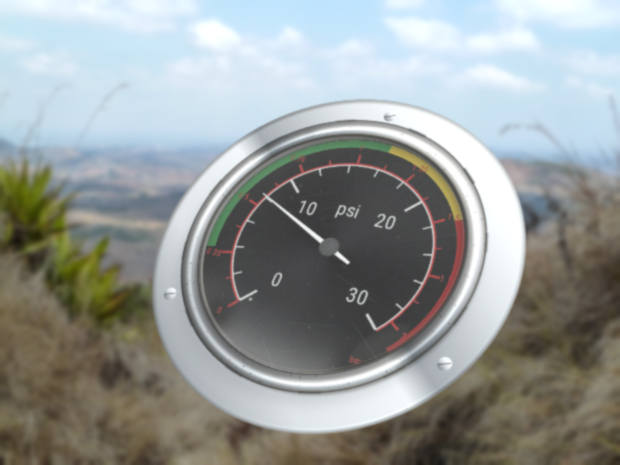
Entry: psi 8
